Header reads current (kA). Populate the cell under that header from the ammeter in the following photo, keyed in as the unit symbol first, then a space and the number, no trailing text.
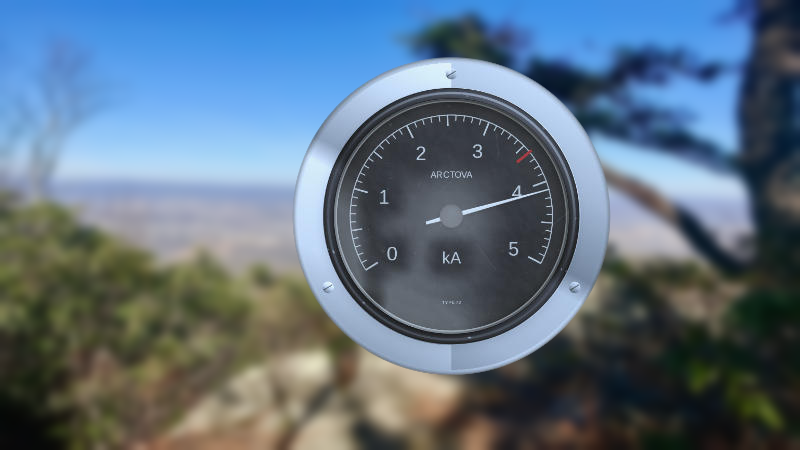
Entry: kA 4.1
